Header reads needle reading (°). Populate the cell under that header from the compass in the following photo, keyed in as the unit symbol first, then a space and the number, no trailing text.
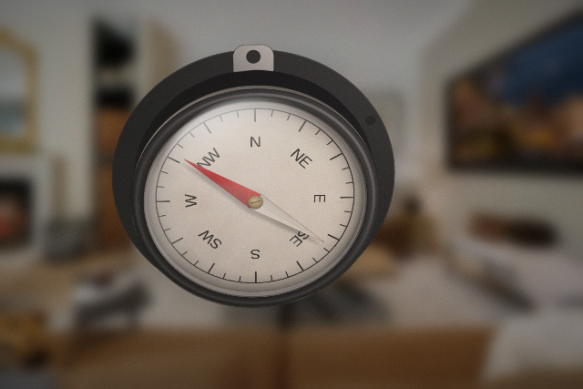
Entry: ° 305
